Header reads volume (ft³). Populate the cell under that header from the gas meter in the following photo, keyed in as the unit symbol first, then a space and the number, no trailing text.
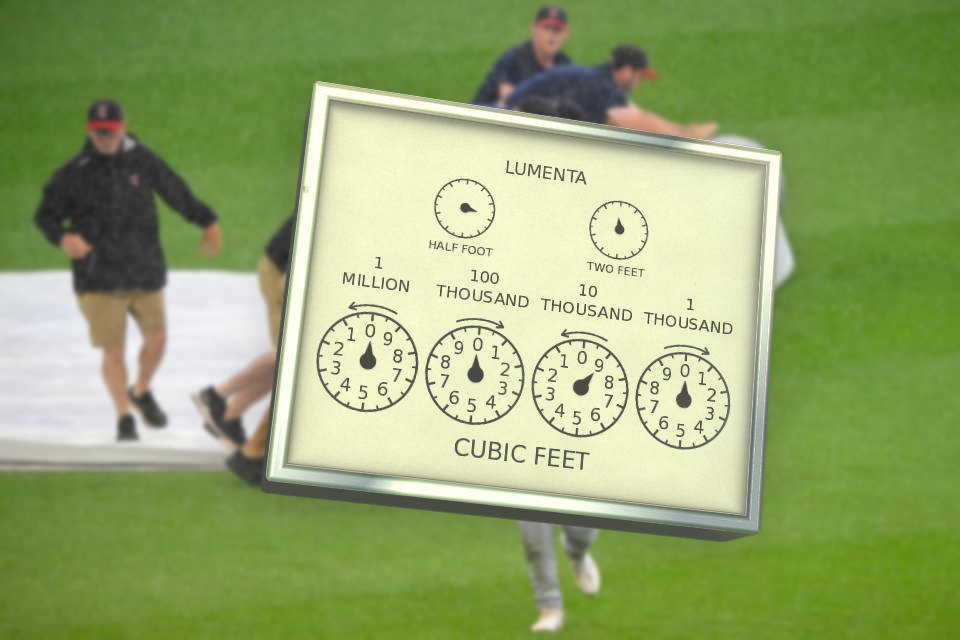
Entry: ft³ 999000
